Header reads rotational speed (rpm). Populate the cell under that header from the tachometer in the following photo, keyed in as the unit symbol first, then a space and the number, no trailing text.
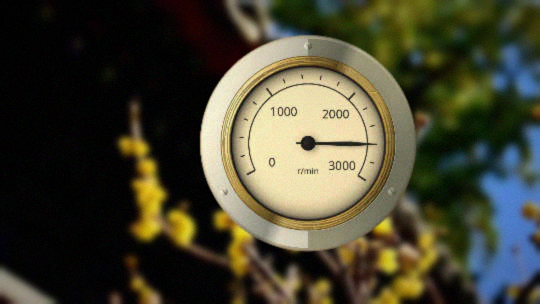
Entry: rpm 2600
